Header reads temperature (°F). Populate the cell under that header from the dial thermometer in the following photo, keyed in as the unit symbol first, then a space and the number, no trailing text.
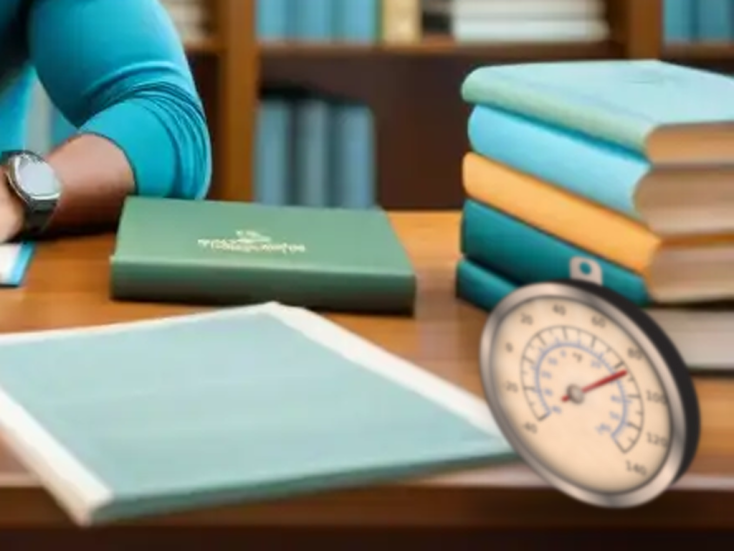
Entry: °F 85
